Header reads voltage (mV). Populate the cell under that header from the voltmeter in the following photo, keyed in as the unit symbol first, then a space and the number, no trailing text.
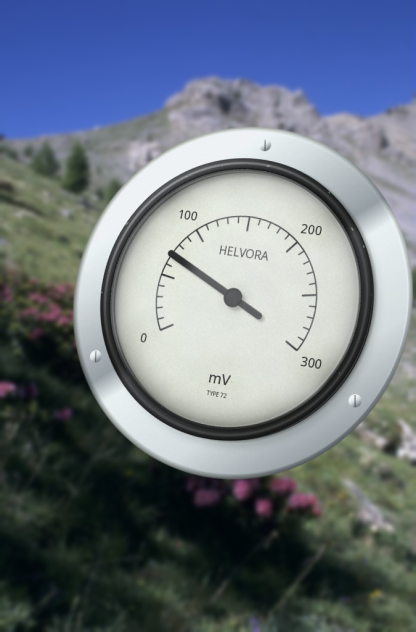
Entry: mV 70
